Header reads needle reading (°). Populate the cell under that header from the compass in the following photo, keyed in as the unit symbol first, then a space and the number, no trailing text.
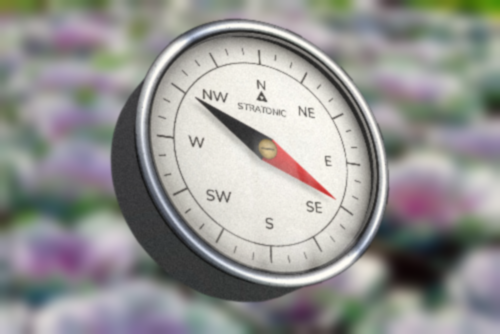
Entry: ° 120
